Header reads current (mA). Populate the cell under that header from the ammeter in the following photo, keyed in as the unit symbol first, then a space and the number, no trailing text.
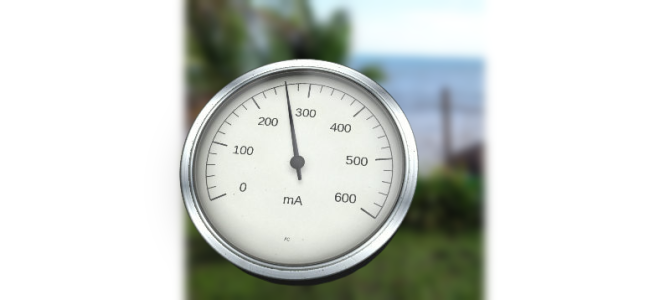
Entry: mA 260
